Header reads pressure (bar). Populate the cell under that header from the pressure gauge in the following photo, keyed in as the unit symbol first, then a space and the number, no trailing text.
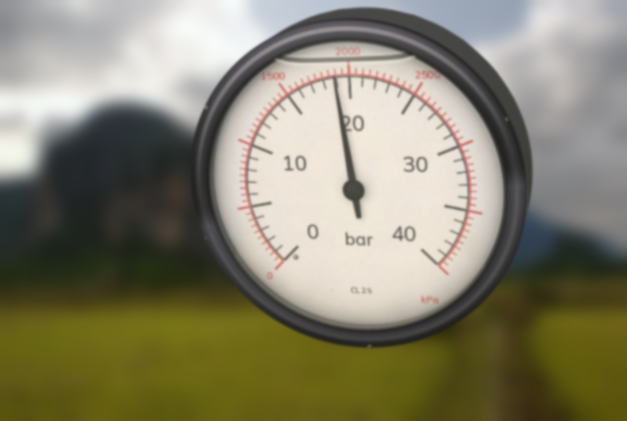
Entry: bar 19
